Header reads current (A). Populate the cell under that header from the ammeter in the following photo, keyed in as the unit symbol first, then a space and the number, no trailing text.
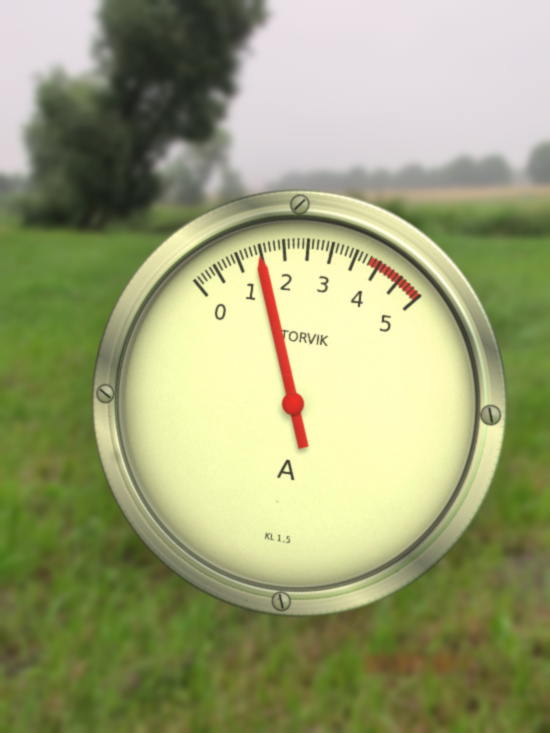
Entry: A 1.5
